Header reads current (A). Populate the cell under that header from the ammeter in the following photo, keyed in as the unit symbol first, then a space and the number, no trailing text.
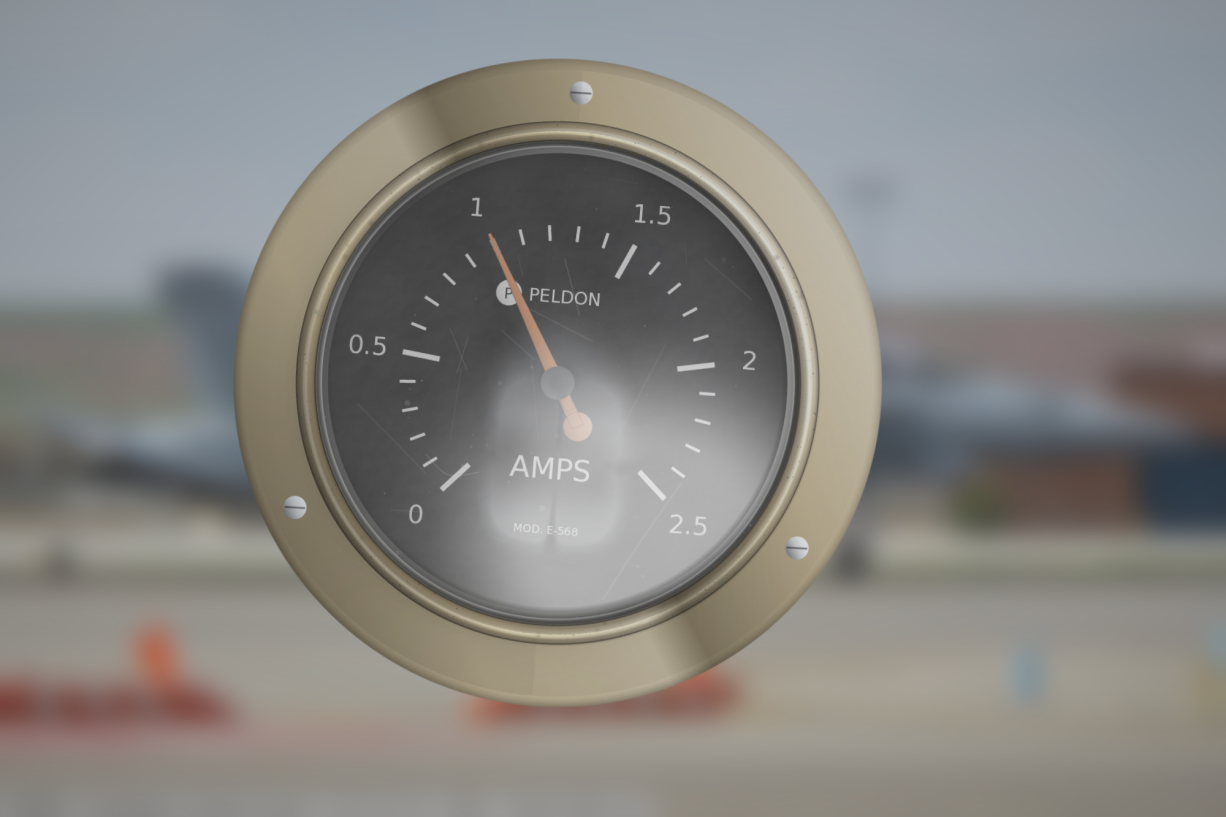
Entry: A 1
